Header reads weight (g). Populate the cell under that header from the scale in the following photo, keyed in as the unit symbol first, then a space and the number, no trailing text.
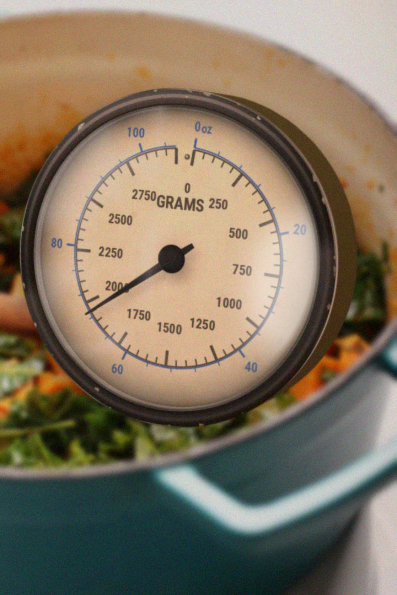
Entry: g 1950
